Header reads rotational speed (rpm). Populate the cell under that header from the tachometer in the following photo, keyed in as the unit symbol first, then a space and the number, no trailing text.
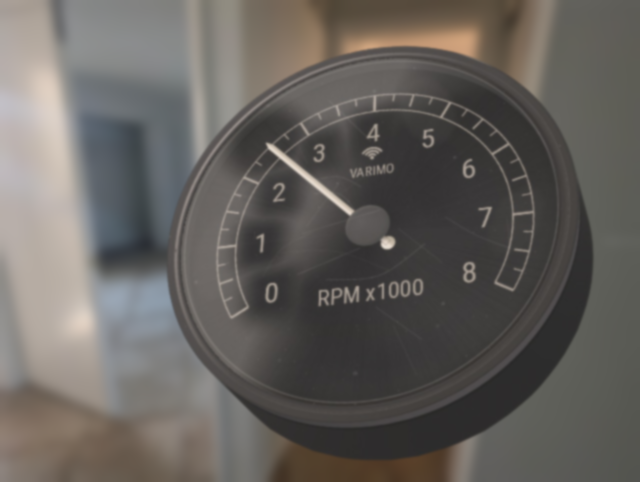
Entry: rpm 2500
